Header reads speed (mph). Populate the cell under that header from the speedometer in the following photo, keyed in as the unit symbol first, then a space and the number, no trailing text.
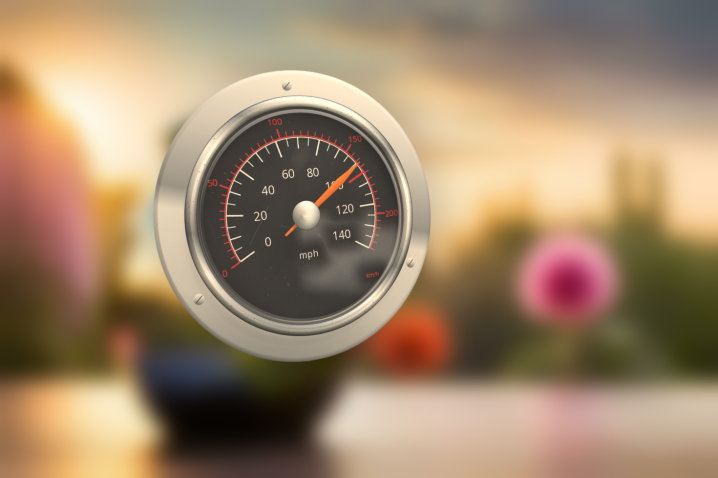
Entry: mph 100
